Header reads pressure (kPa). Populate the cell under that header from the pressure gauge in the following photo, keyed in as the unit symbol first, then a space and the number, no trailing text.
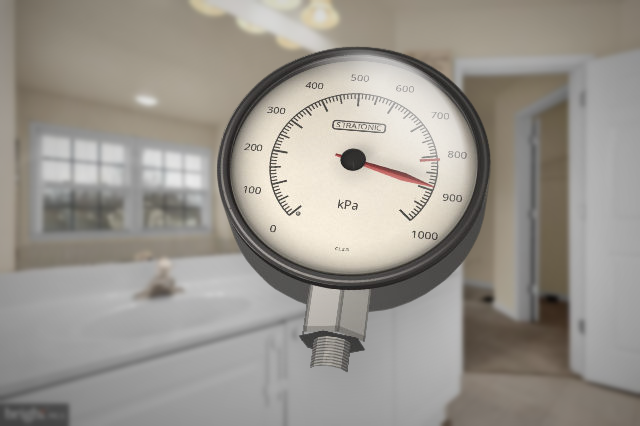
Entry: kPa 900
